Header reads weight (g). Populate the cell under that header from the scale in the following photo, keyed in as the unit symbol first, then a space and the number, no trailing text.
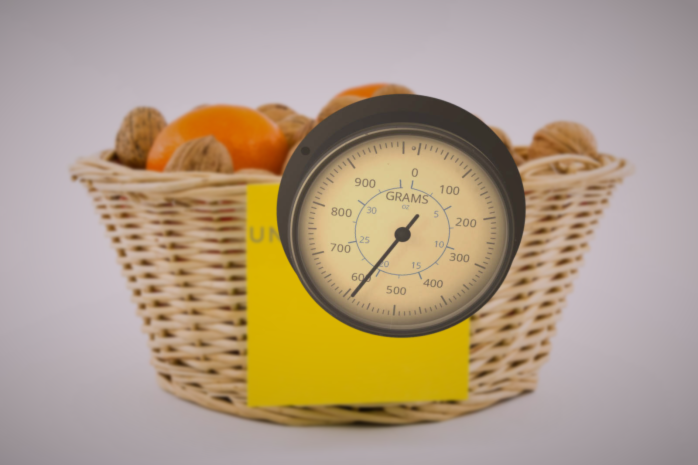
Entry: g 590
